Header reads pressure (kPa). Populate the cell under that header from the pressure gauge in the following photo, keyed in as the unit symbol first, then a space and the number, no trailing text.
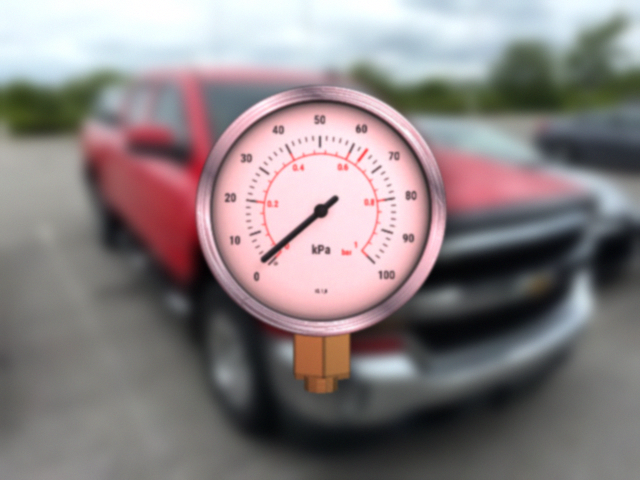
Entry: kPa 2
